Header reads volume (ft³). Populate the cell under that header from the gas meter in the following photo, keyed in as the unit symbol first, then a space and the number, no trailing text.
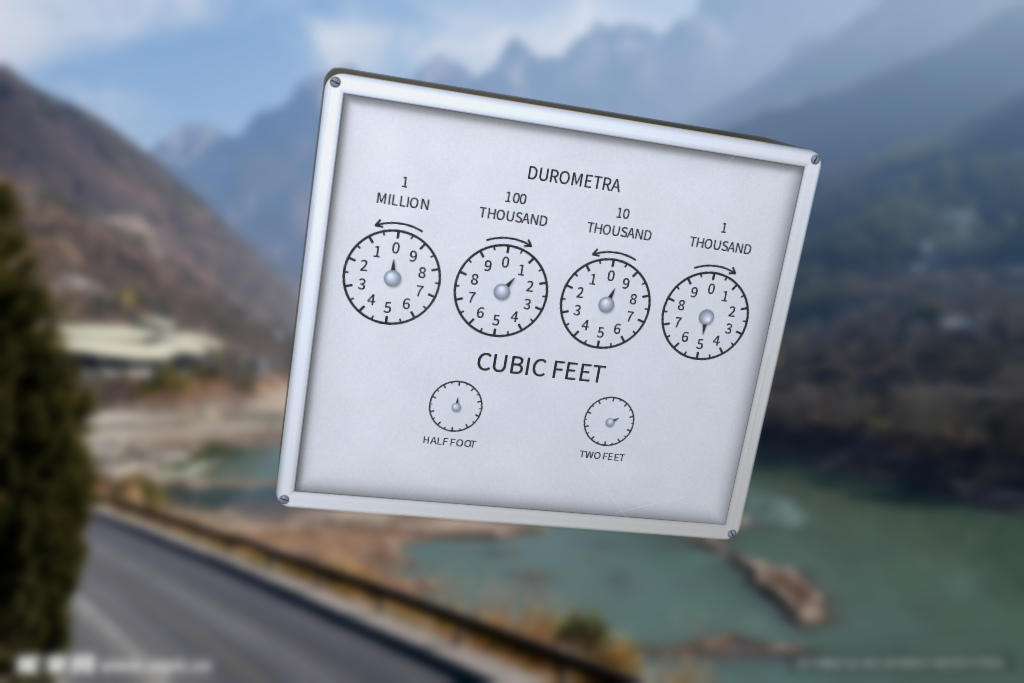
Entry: ft³ 9500
